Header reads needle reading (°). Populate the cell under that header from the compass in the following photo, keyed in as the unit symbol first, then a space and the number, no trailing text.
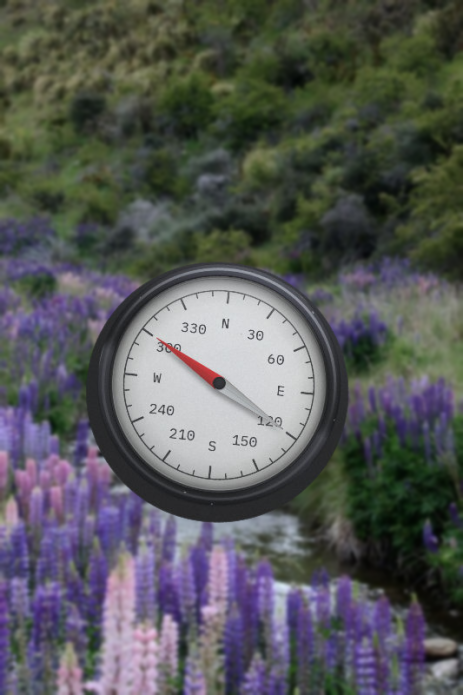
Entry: ° 300
